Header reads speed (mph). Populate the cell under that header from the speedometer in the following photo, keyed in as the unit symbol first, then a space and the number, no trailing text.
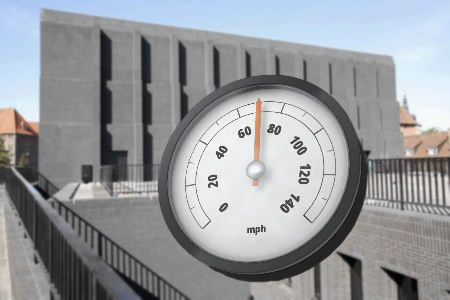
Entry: mph 70
